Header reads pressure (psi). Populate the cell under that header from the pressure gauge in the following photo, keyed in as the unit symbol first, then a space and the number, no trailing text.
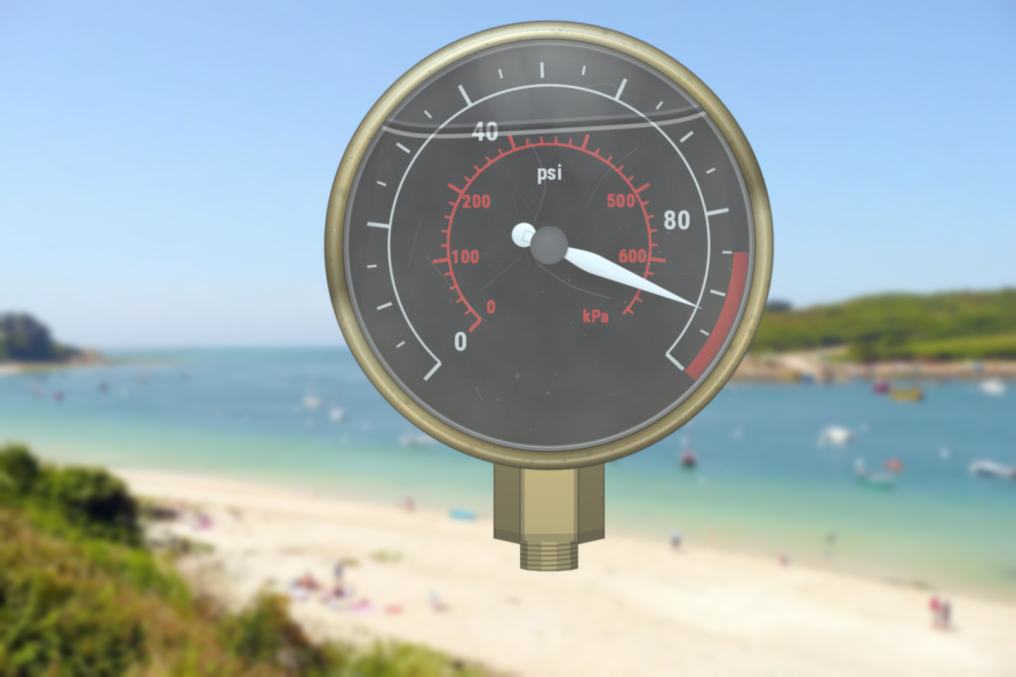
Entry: psi 92.5
